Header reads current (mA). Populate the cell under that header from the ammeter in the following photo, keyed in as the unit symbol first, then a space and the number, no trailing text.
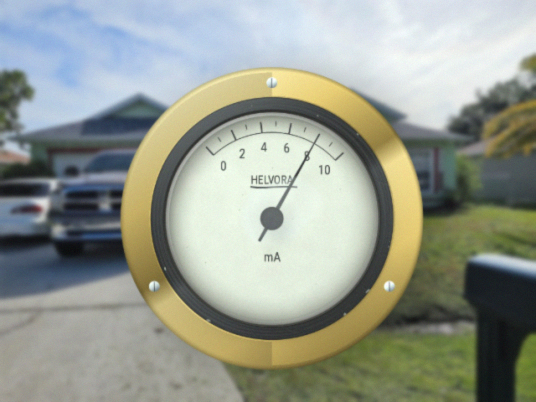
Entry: mA 8
